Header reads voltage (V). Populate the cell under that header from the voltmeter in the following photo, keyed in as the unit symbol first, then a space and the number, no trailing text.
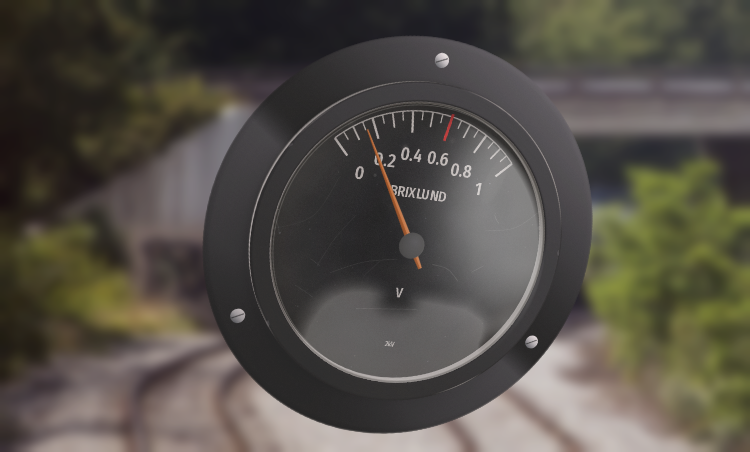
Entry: V 0.15
